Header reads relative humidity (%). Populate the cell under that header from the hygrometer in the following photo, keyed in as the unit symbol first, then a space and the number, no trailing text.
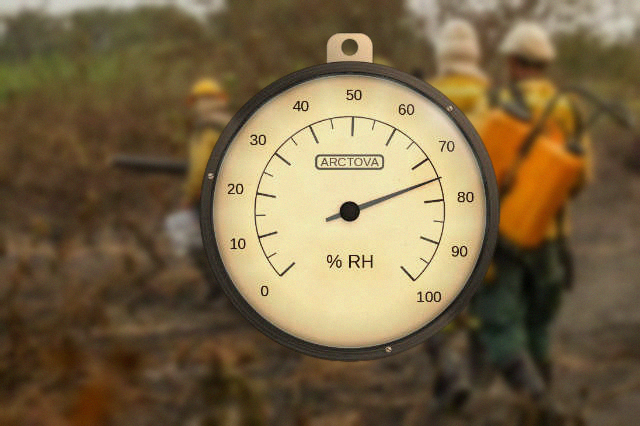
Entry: % 75
